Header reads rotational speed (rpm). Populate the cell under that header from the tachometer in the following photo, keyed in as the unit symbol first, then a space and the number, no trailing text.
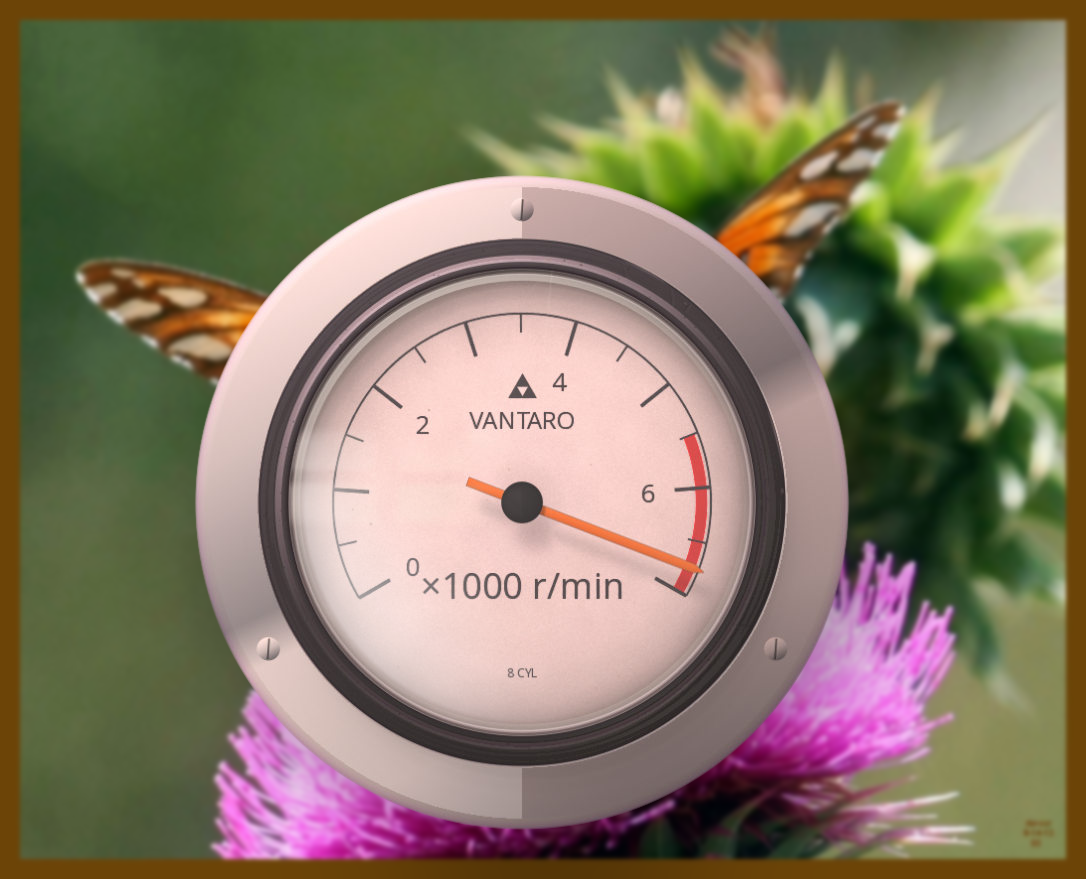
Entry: rpm 6750
